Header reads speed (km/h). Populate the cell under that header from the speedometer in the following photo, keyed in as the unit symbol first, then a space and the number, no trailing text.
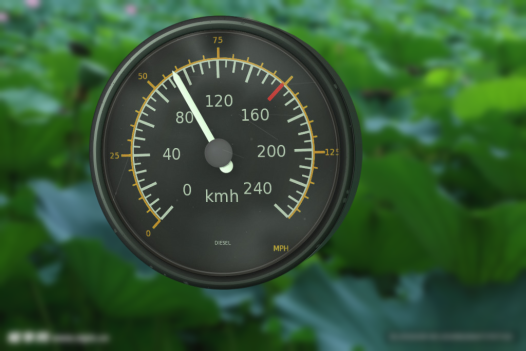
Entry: km/h 95
